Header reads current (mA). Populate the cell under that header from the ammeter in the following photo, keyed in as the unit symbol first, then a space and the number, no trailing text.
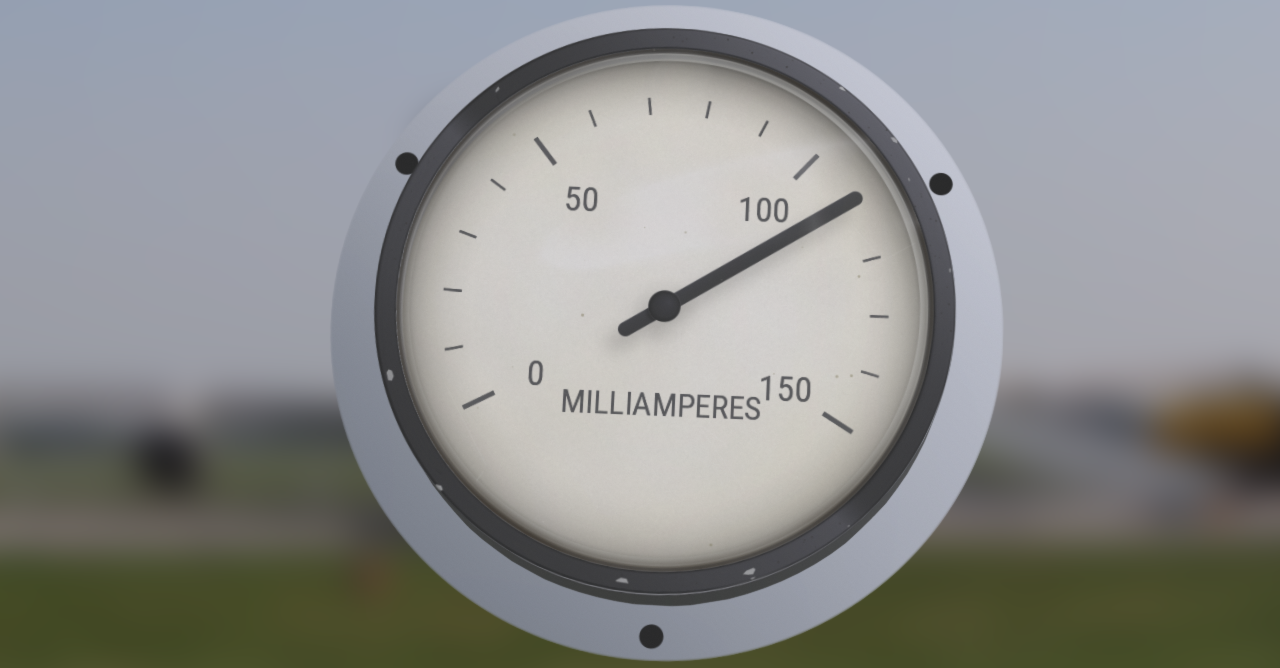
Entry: mA 110
